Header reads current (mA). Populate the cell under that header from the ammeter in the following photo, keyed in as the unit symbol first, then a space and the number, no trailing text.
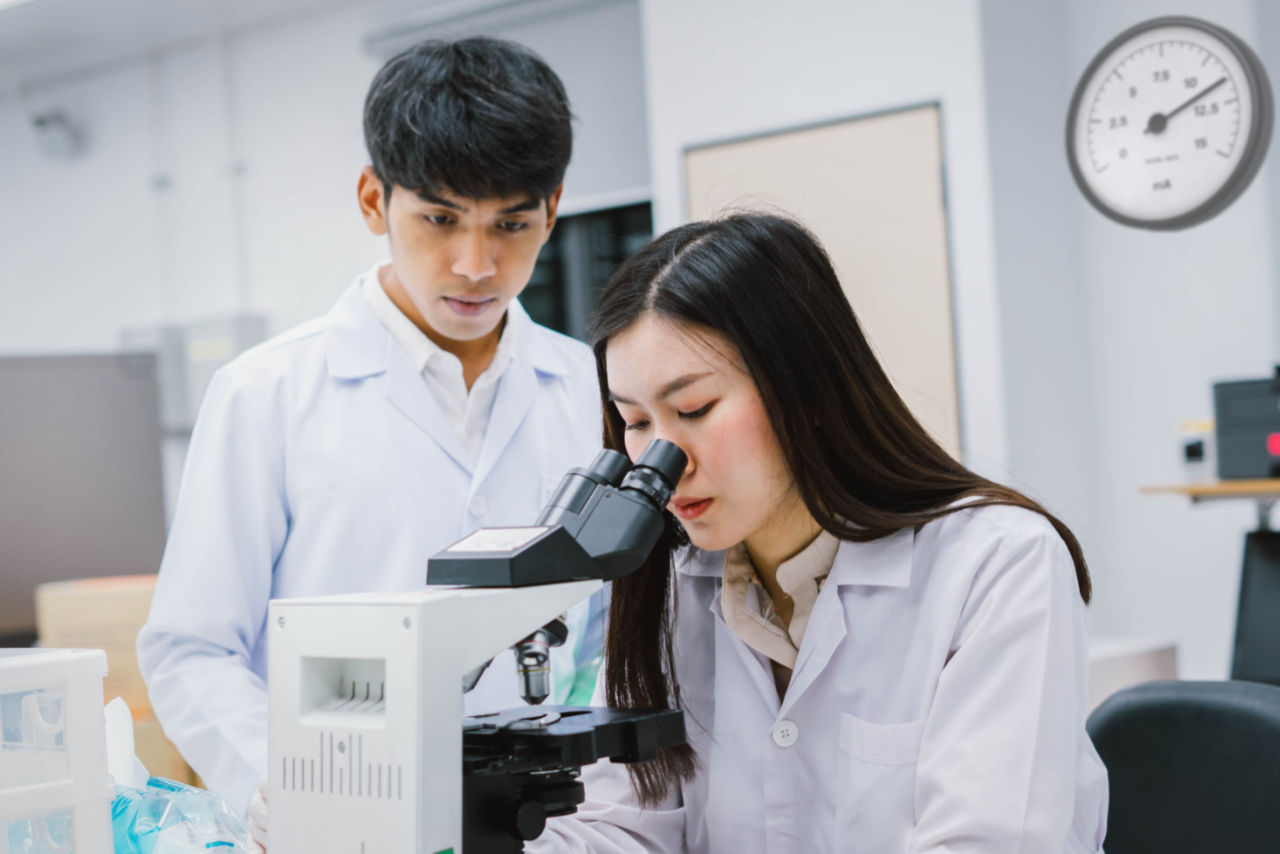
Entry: mA 11.5
